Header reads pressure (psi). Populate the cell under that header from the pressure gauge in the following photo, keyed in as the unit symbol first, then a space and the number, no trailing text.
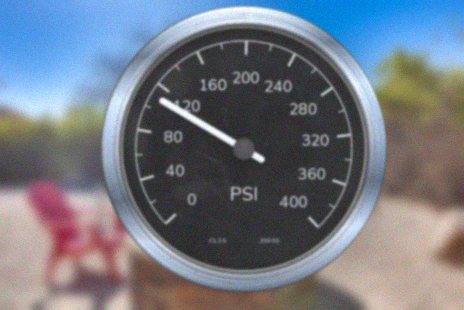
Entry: psi 110
